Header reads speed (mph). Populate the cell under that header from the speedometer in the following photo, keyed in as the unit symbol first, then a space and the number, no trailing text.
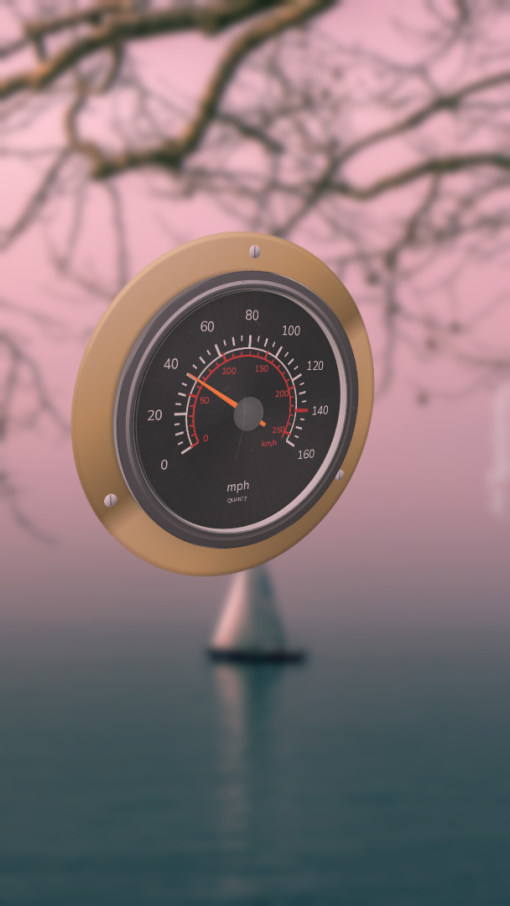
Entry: mph 40
